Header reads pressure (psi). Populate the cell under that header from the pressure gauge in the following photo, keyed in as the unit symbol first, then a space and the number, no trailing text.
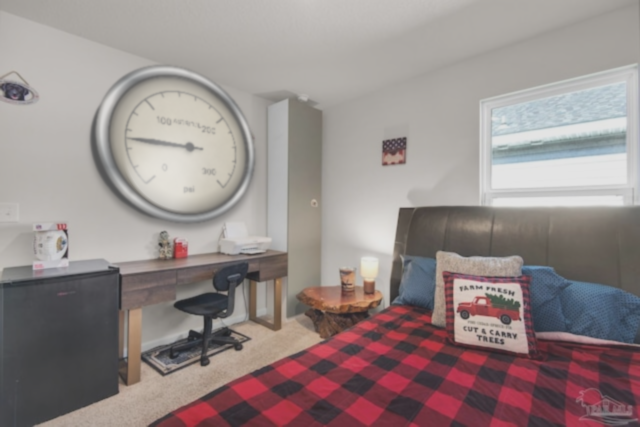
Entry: psi 50
